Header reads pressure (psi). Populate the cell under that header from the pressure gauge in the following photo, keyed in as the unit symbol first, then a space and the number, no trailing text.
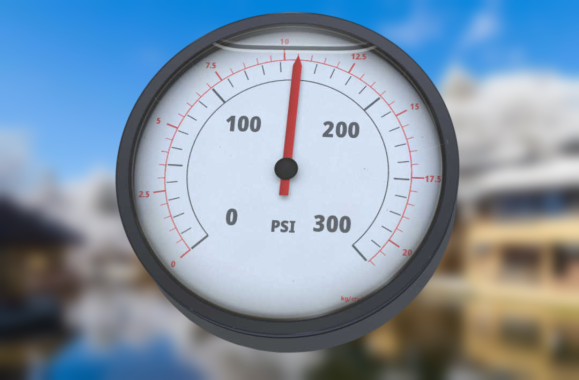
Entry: psi 150
